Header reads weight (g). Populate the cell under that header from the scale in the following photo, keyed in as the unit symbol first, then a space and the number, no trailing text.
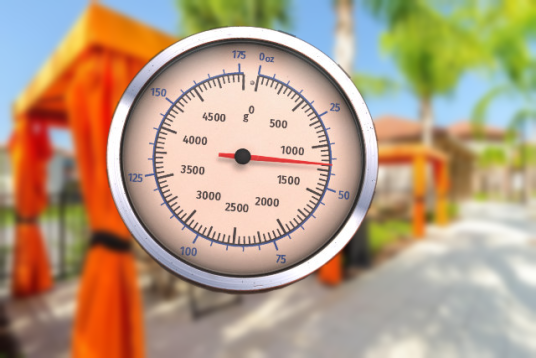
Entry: g 1200
